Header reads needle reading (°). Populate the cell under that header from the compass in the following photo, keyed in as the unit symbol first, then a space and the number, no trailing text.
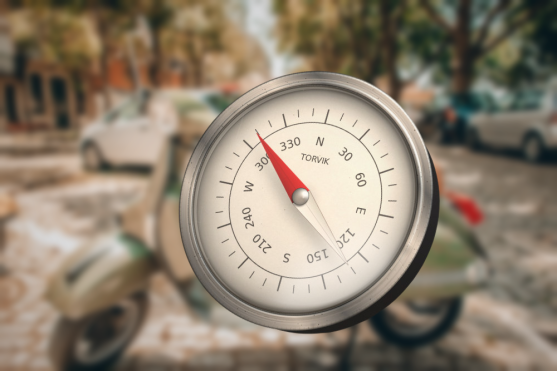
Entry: ° 310
